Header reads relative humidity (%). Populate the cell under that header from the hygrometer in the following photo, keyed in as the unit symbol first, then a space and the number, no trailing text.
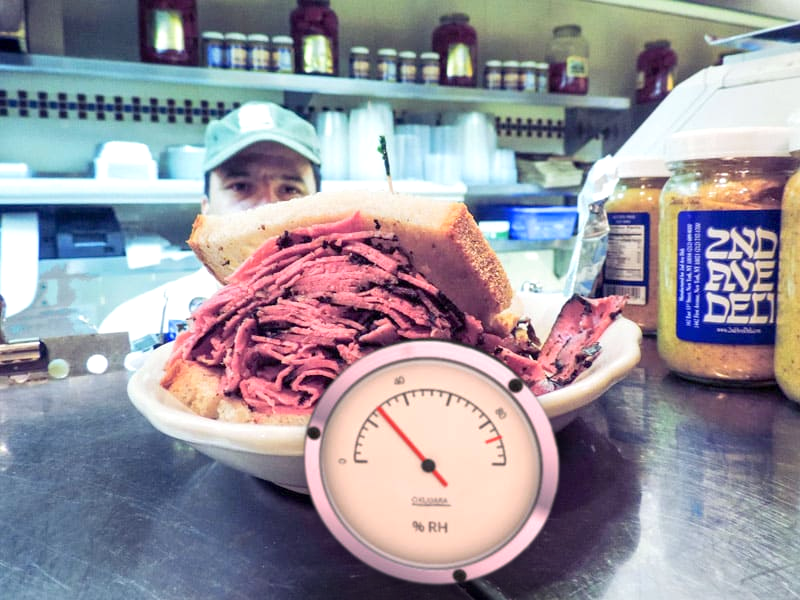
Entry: % 28
